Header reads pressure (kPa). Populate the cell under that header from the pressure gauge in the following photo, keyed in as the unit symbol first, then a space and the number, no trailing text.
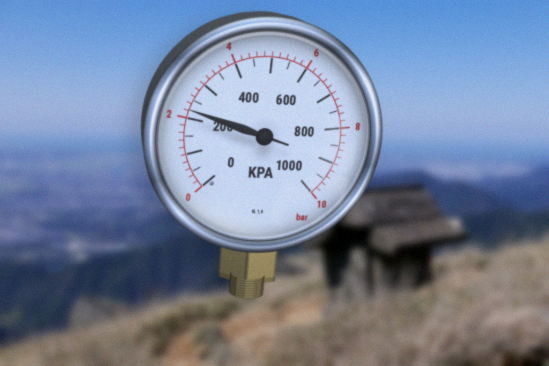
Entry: kPa 225
